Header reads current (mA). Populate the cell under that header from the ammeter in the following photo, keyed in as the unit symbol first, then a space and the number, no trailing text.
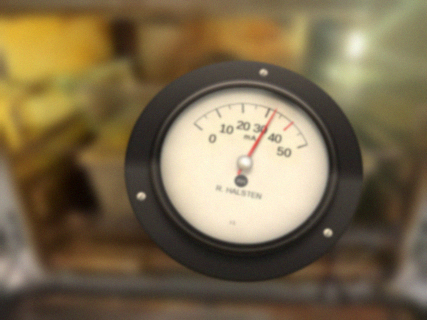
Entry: mA 32.5
